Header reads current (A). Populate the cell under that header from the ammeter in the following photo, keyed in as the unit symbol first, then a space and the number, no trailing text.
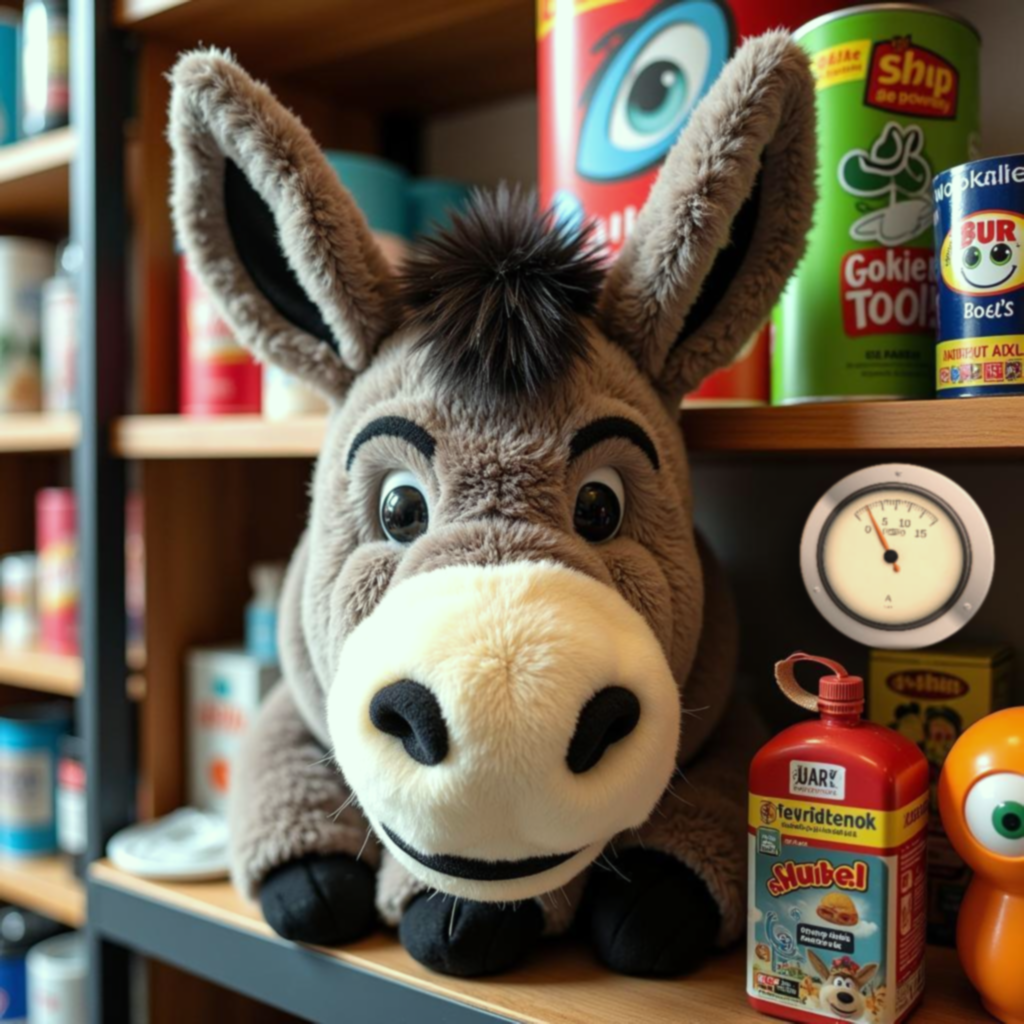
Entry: A 2.5
